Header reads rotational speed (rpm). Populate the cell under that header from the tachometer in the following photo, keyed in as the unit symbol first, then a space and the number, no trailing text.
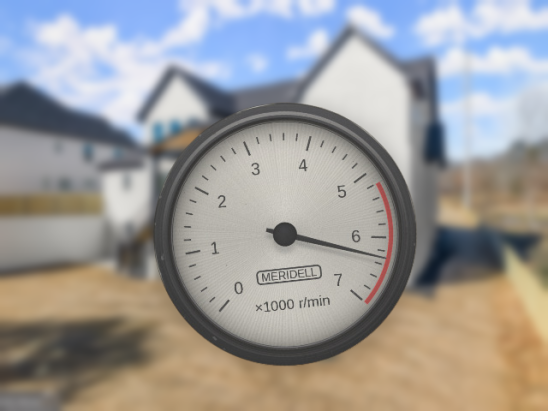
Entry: rpm 6300
